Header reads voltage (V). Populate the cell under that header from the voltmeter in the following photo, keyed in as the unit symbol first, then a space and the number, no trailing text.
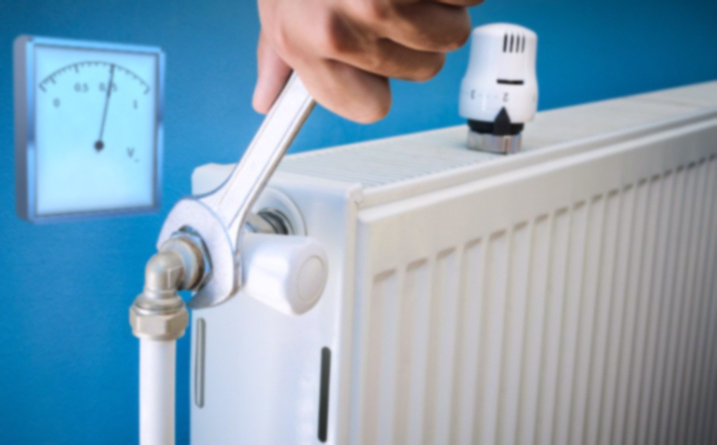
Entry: V 0.75
